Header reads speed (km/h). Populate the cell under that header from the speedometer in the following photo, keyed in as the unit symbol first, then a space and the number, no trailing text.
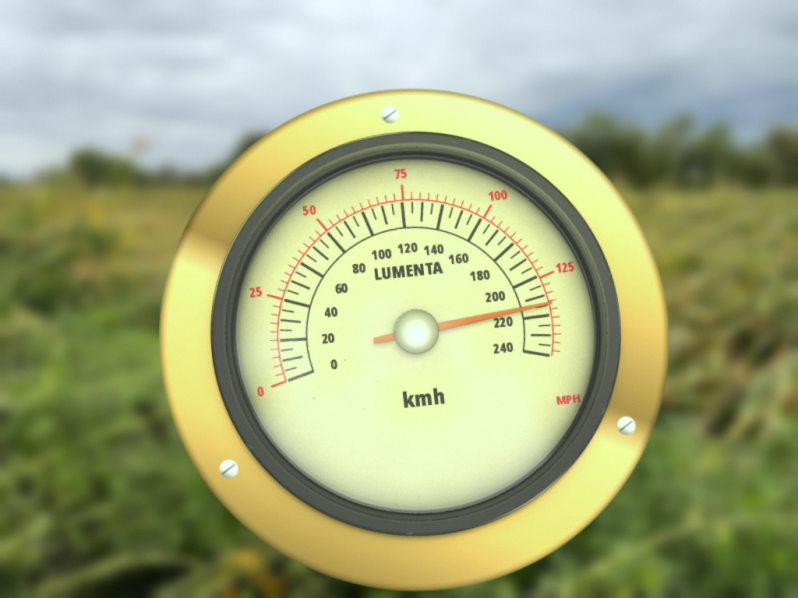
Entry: km/h 215
